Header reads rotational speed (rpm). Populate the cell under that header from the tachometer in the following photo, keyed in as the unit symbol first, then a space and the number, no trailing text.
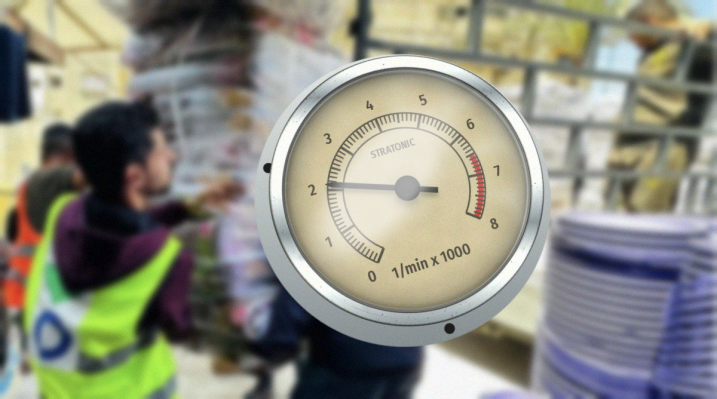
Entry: rpm 2100
